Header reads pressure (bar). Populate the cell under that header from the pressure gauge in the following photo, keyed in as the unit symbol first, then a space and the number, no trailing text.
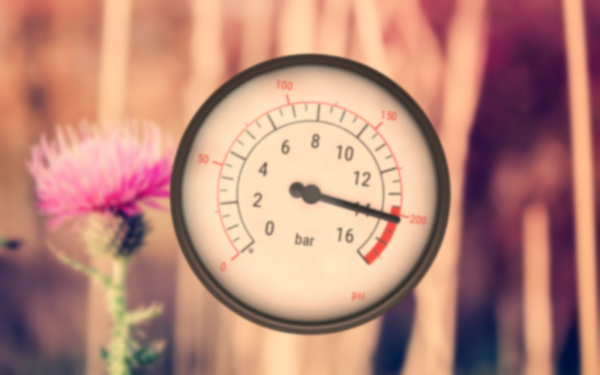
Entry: bar 14
